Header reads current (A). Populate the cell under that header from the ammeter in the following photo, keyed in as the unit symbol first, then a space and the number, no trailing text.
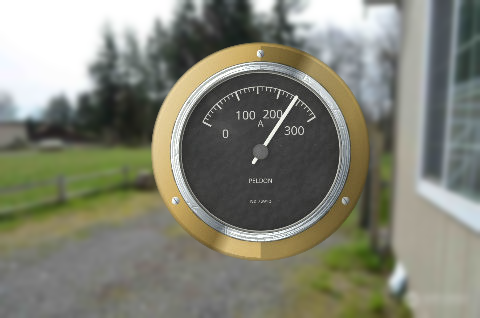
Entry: A 240
